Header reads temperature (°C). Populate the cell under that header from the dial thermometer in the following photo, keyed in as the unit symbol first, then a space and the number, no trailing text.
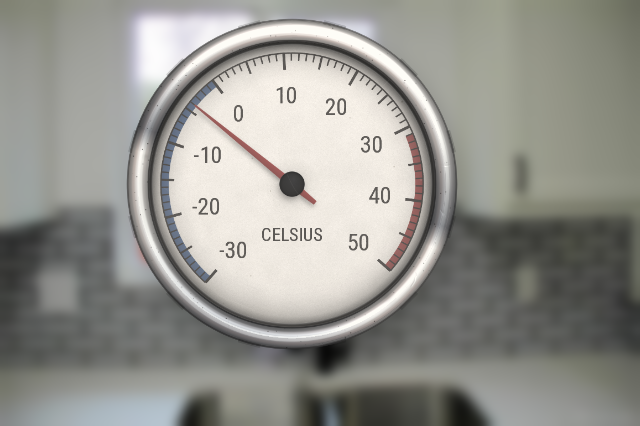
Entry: °C -4
